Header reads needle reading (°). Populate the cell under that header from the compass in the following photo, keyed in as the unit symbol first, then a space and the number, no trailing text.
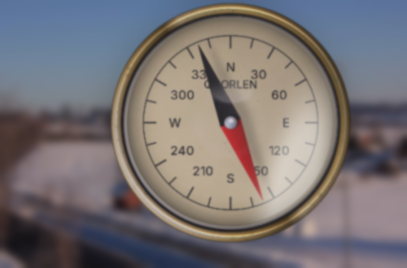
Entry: ° 157.5
